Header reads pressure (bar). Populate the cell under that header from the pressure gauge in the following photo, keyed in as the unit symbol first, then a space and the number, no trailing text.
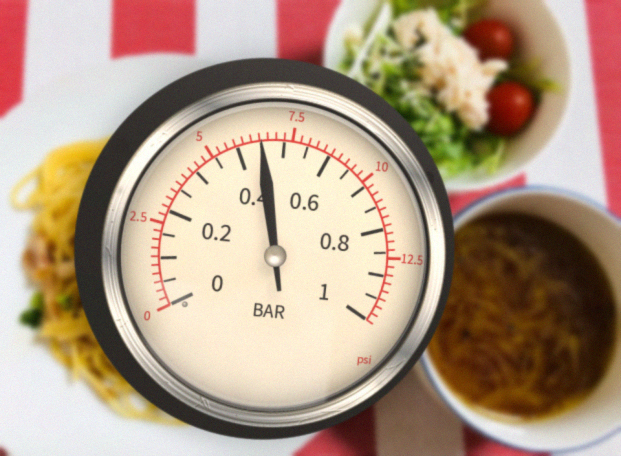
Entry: bar 0.45
